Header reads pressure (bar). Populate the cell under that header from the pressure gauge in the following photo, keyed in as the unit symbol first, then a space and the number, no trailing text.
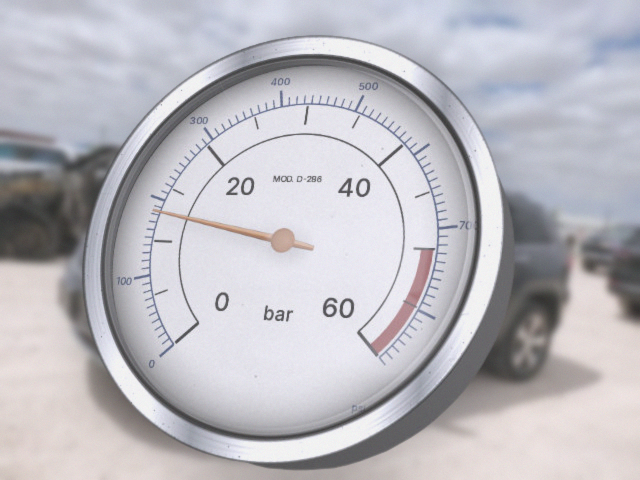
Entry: bar 12.5
